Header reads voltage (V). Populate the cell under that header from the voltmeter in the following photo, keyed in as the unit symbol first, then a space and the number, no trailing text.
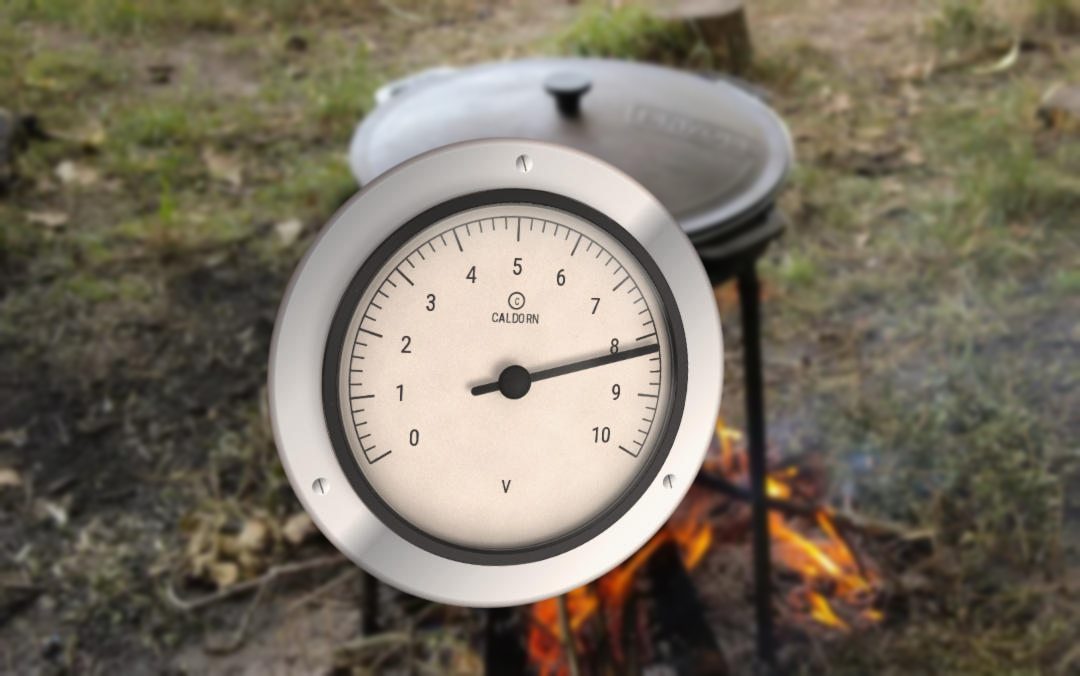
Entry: V 8.2
